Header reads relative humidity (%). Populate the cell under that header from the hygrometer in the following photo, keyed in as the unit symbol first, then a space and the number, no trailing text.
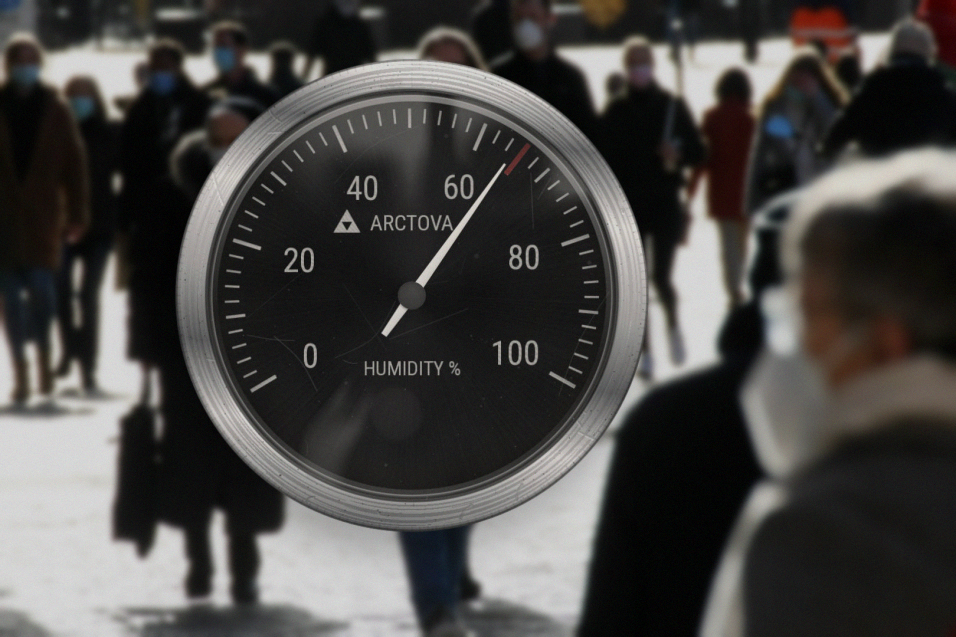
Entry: % 65
